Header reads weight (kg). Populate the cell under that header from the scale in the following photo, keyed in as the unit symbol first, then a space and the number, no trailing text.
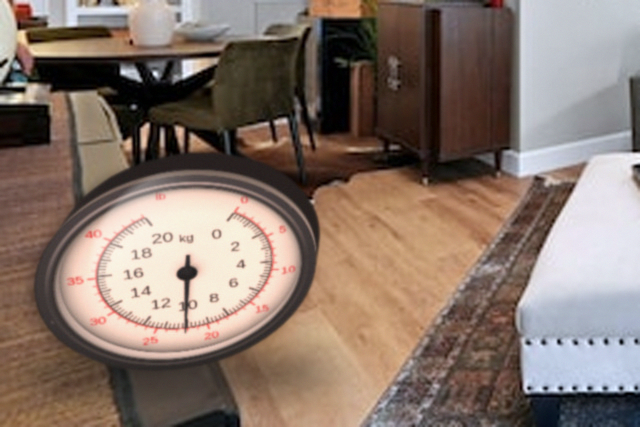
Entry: kg 10
